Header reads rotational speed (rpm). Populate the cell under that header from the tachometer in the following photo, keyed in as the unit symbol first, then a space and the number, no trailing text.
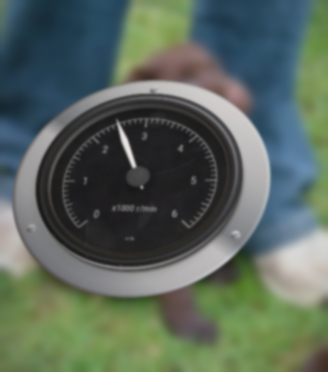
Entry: rpm 2500
